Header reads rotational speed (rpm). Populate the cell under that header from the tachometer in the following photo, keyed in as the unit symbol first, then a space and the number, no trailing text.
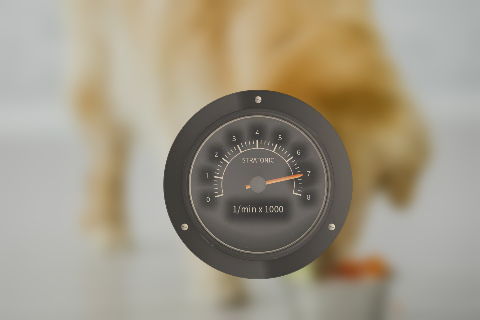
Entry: rpm 7000
